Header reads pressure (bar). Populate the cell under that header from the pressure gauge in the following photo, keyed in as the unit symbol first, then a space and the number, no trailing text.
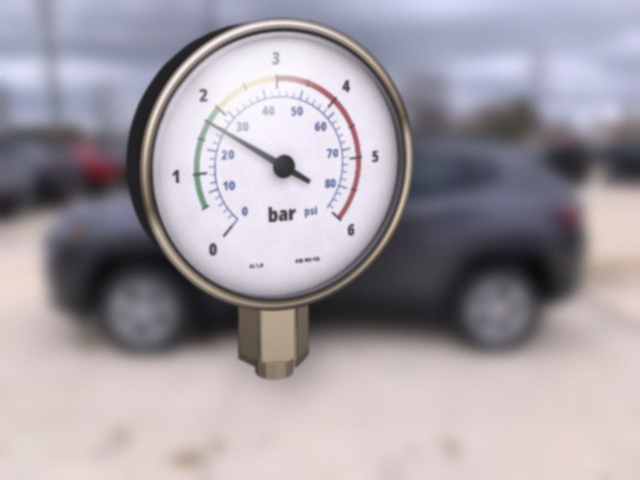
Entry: bar 1.75
